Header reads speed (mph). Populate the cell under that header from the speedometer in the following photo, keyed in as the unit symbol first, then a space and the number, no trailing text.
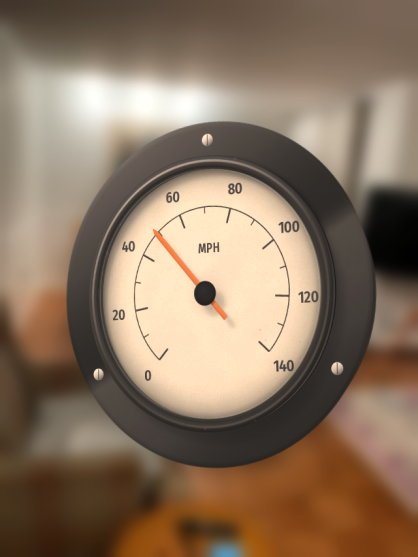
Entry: mph 50
